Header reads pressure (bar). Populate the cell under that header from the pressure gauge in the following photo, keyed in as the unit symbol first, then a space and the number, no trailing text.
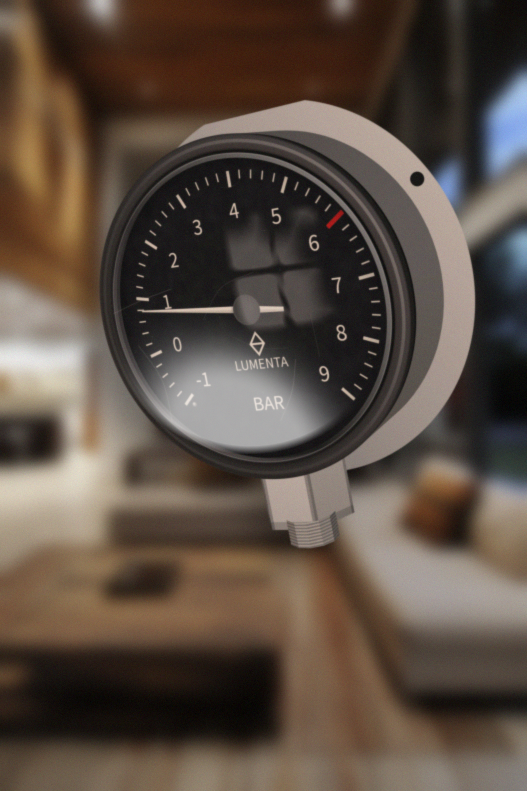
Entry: bar 0.8
